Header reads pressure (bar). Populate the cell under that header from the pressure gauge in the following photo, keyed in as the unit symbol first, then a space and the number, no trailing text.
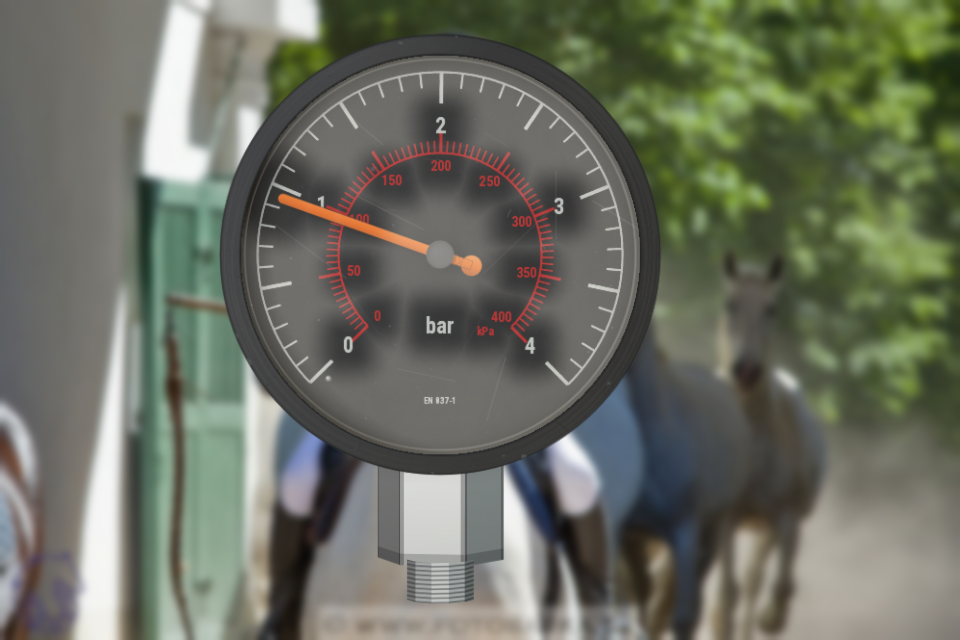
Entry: bar 0.95
